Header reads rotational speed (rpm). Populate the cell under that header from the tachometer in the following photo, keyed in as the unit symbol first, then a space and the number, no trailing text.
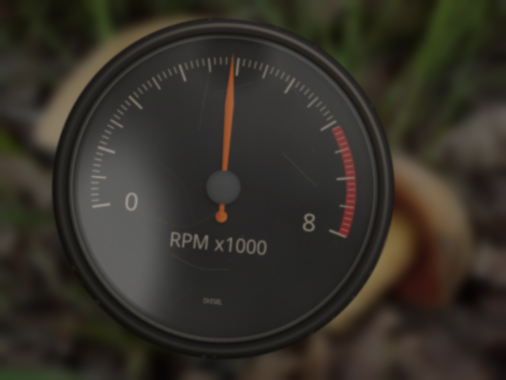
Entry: rpm 3900
